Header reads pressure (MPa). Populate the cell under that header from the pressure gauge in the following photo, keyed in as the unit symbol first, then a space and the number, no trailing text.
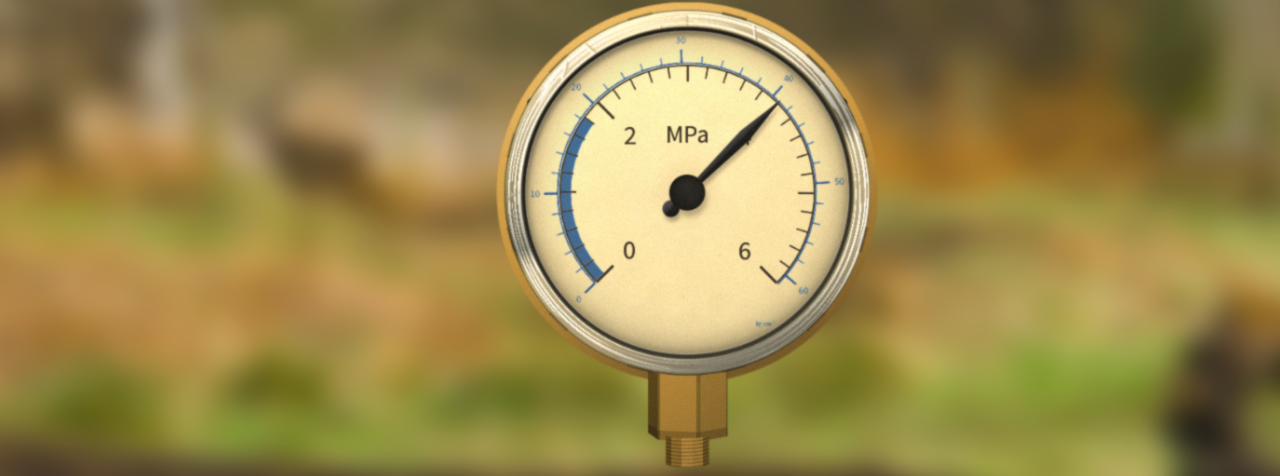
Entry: MPa 4
